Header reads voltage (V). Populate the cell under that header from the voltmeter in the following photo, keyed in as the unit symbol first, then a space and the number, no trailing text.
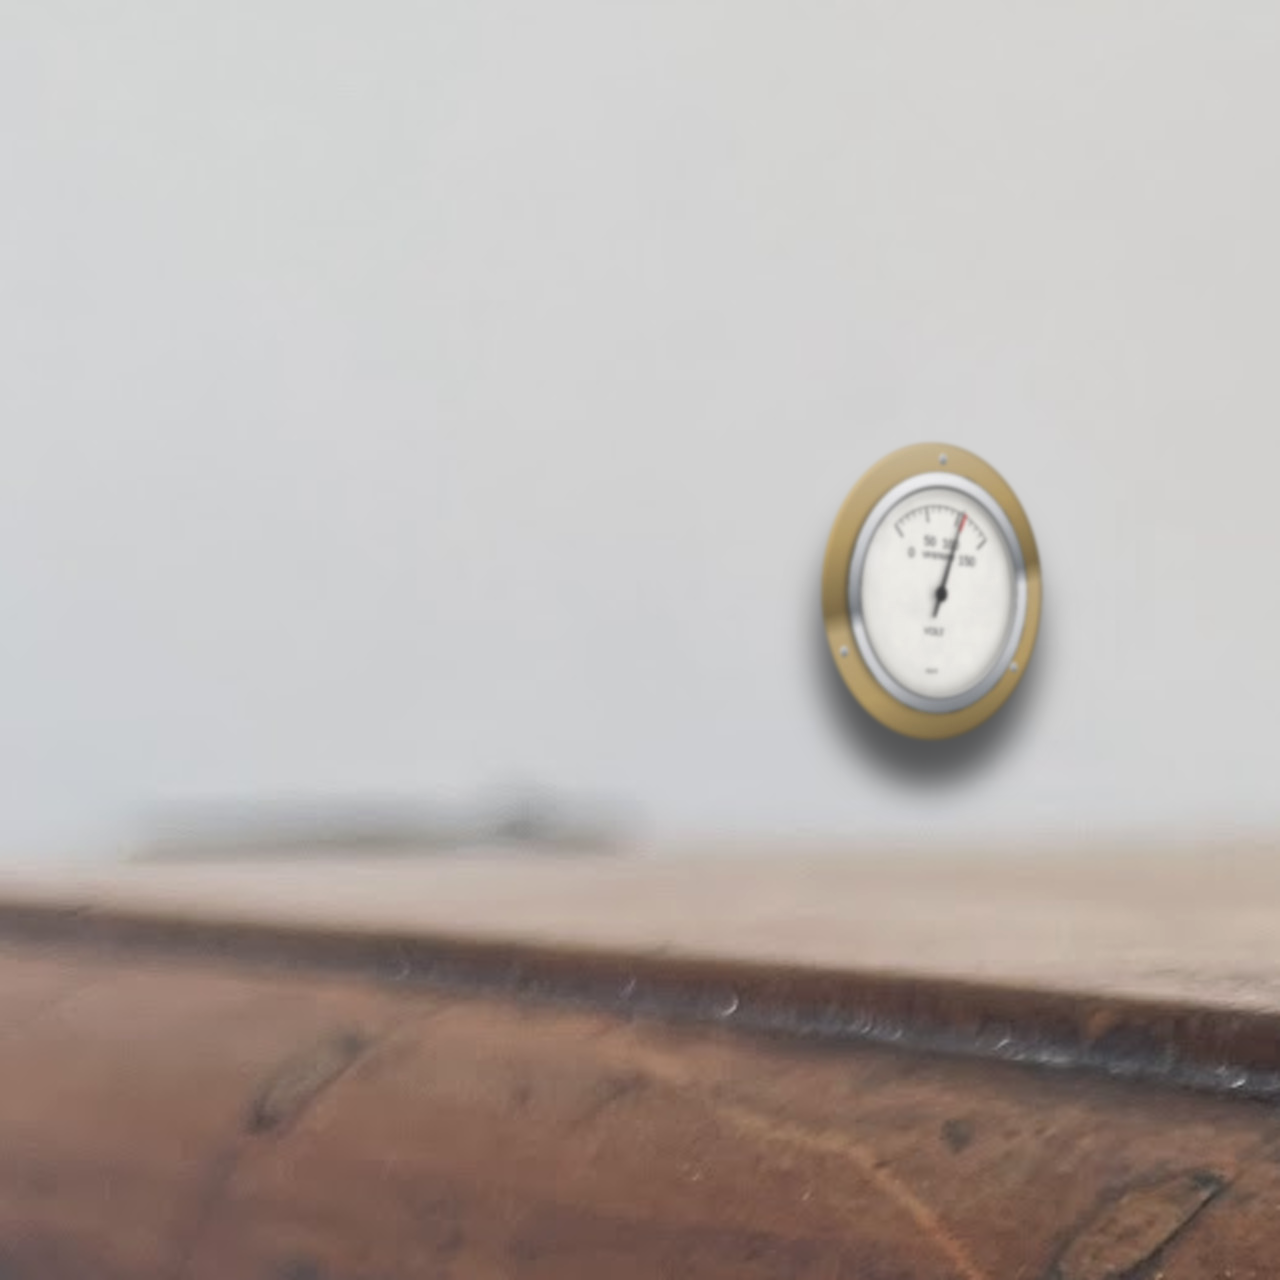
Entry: V 100
